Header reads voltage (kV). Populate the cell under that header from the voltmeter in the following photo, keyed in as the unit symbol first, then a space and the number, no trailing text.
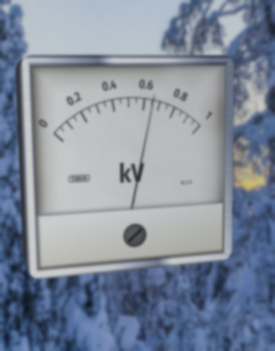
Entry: kV 0.65
